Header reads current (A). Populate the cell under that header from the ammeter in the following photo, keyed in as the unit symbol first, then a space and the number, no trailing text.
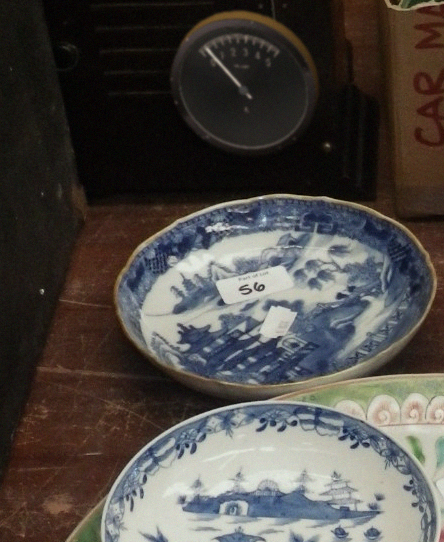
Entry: A 0.5
